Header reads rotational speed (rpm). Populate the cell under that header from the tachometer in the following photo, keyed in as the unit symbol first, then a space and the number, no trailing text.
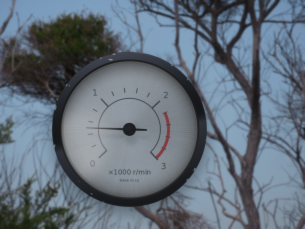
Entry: rpm 500
